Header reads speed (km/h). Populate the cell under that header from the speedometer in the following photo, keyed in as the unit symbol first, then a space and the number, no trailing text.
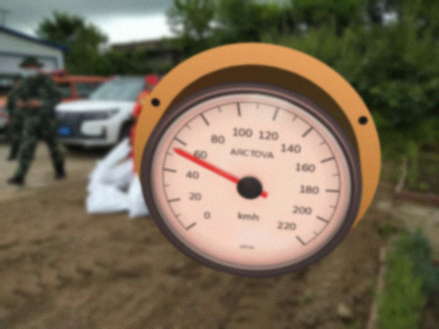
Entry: km/h 55
